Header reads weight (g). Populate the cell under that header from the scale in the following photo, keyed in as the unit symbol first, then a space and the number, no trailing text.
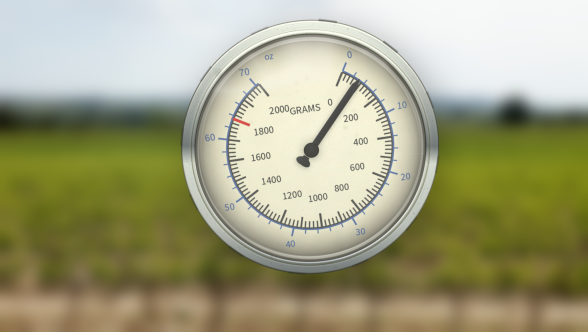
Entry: g 80
